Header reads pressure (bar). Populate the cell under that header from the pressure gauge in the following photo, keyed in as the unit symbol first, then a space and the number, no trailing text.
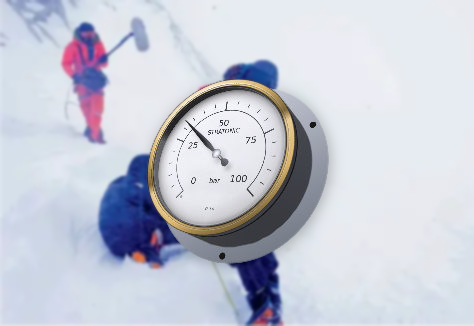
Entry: bar 32.5
